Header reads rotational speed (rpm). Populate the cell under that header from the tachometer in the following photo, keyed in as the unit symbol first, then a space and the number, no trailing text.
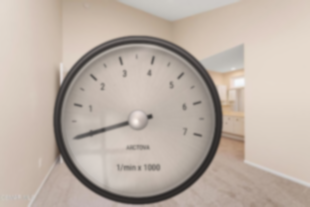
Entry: rpm 0
